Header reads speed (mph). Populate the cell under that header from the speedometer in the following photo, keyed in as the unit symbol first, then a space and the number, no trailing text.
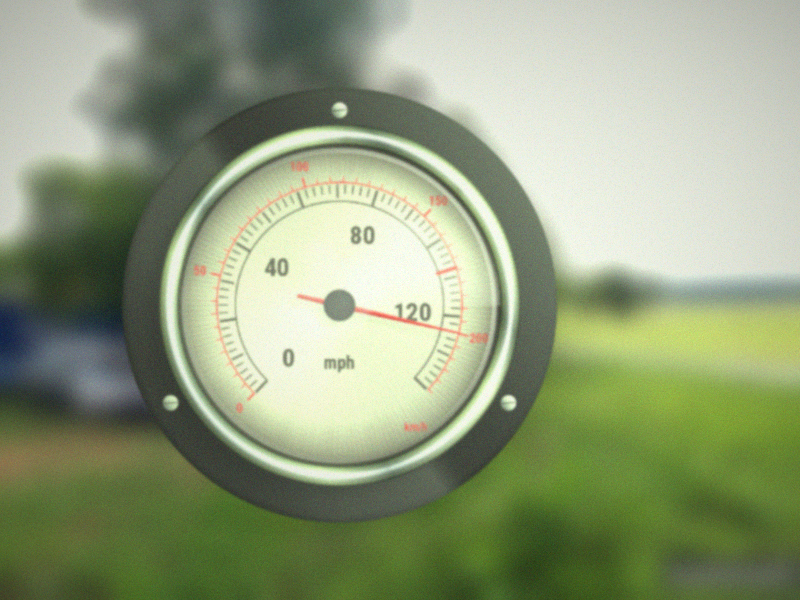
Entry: mph 124
